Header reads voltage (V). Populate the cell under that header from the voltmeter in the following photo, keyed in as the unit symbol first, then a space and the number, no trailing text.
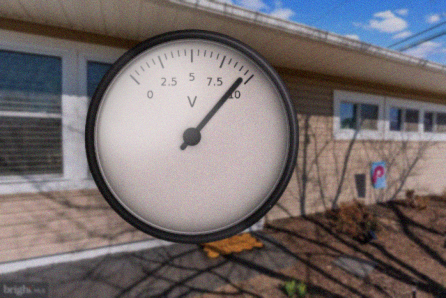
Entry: V 9.5
